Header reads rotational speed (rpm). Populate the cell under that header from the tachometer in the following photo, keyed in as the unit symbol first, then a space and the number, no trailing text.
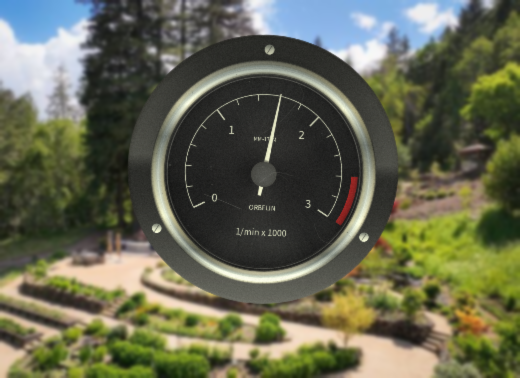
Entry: rpm 1600
